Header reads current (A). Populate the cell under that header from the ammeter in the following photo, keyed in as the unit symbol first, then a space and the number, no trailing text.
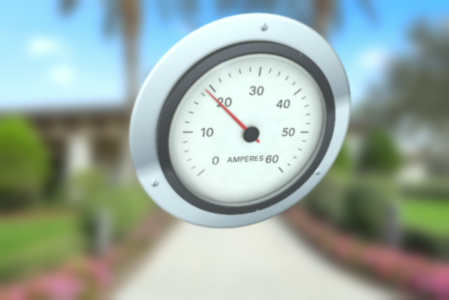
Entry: A 19
